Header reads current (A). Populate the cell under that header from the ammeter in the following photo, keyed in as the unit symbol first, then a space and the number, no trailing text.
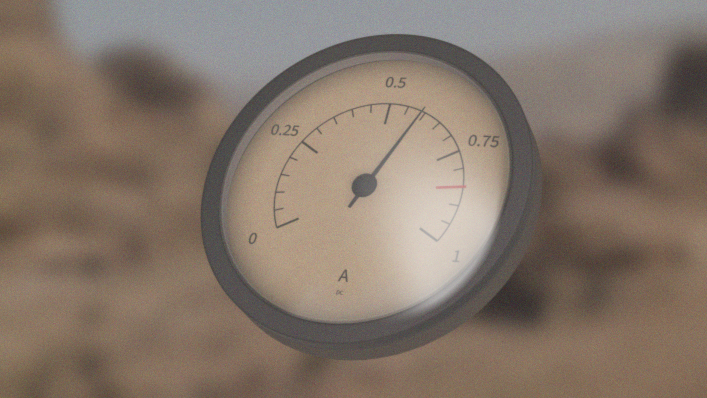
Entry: A 0.6
